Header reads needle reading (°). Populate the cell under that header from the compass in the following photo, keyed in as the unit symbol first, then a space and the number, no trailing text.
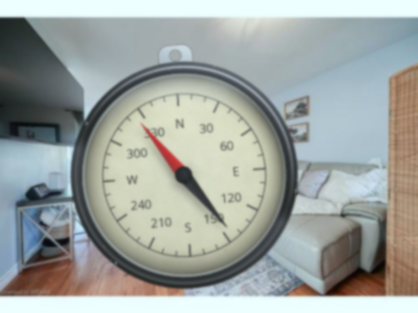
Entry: ° 325
